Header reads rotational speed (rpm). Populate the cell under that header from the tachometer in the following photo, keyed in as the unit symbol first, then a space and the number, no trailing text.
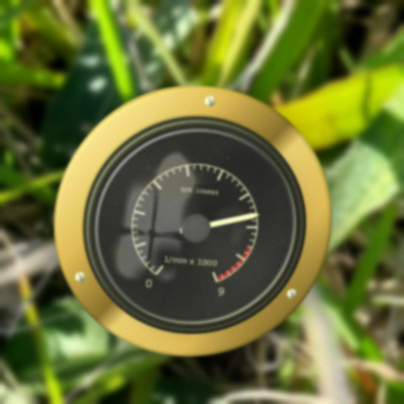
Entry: rpm 6600
